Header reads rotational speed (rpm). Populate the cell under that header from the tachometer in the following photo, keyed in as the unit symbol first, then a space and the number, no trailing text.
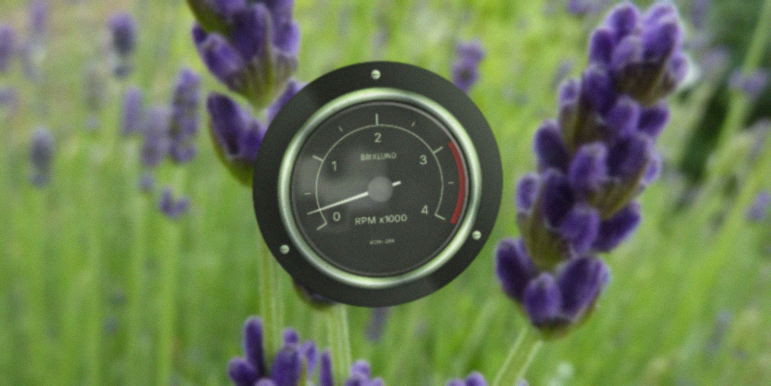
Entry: rpm 250
